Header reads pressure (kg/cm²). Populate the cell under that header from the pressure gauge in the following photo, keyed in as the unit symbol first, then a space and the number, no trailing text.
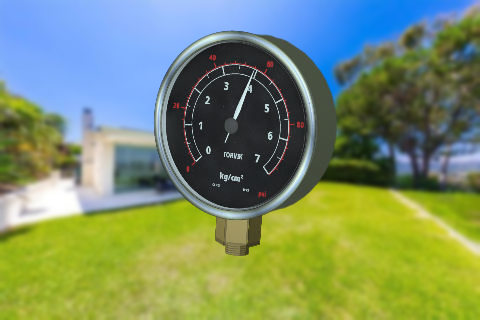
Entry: kg/cm² 4
